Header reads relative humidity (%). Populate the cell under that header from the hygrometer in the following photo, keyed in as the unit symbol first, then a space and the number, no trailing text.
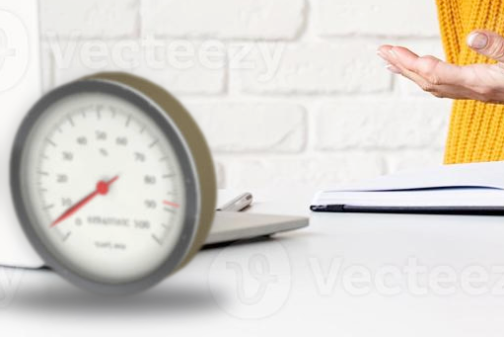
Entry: % 5
